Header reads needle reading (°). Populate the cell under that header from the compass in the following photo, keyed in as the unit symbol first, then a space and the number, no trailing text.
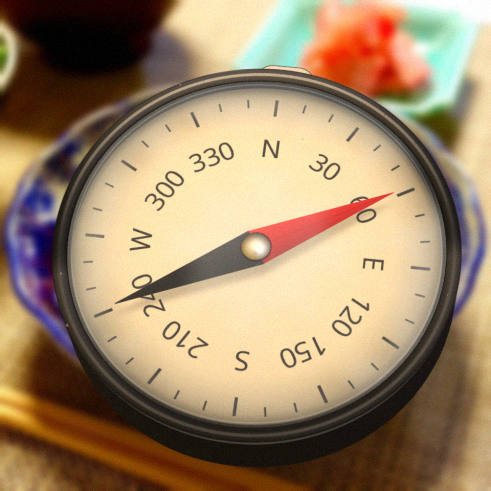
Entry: ° 60
